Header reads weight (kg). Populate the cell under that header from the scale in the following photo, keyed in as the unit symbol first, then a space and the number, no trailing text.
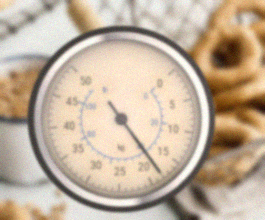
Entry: kg 18
